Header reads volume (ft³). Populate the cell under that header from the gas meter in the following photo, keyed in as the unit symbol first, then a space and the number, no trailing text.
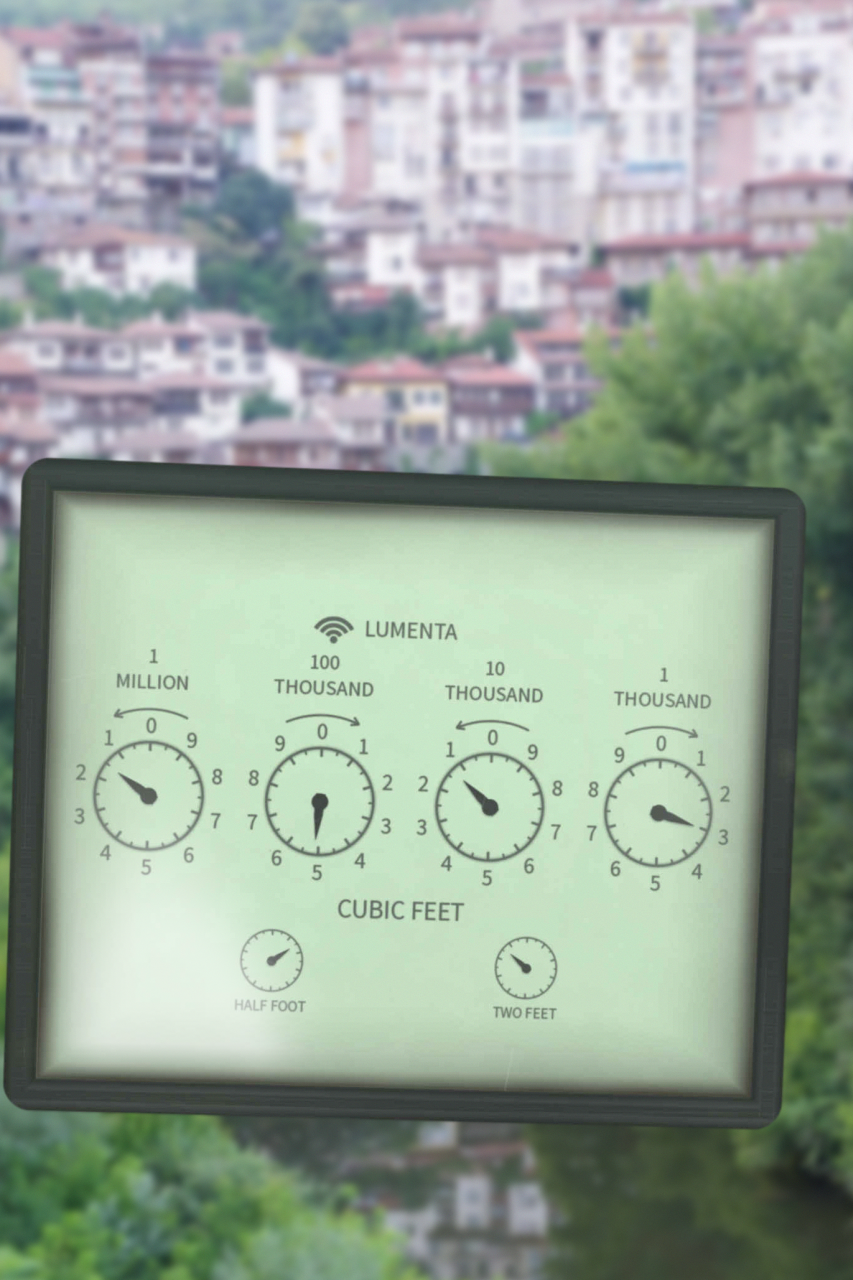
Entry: ft³ 151300
